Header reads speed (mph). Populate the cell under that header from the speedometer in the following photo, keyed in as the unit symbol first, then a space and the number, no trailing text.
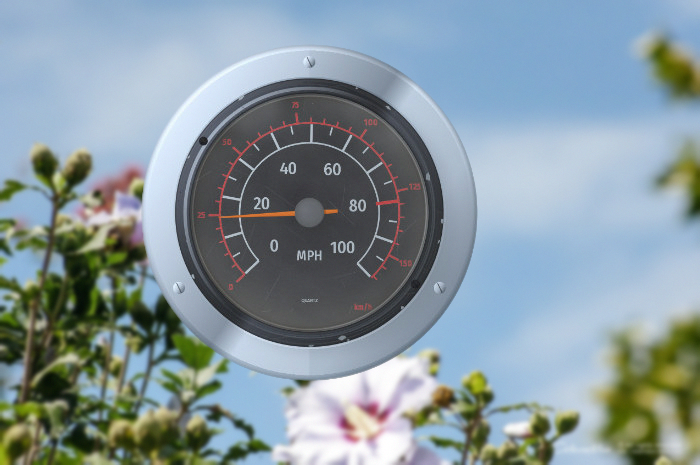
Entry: mph 15
